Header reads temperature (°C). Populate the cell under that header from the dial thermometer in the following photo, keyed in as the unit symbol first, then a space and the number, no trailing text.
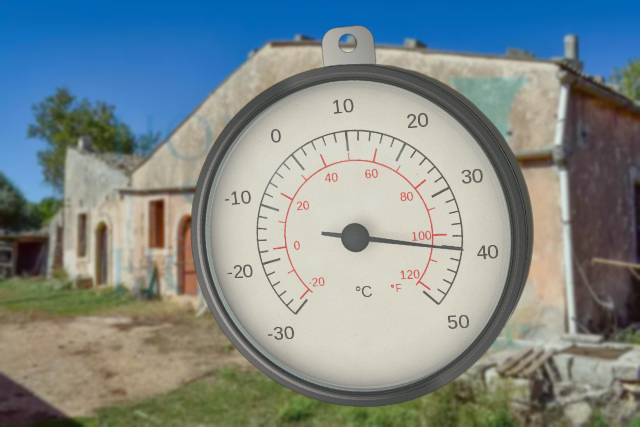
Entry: °C 40
